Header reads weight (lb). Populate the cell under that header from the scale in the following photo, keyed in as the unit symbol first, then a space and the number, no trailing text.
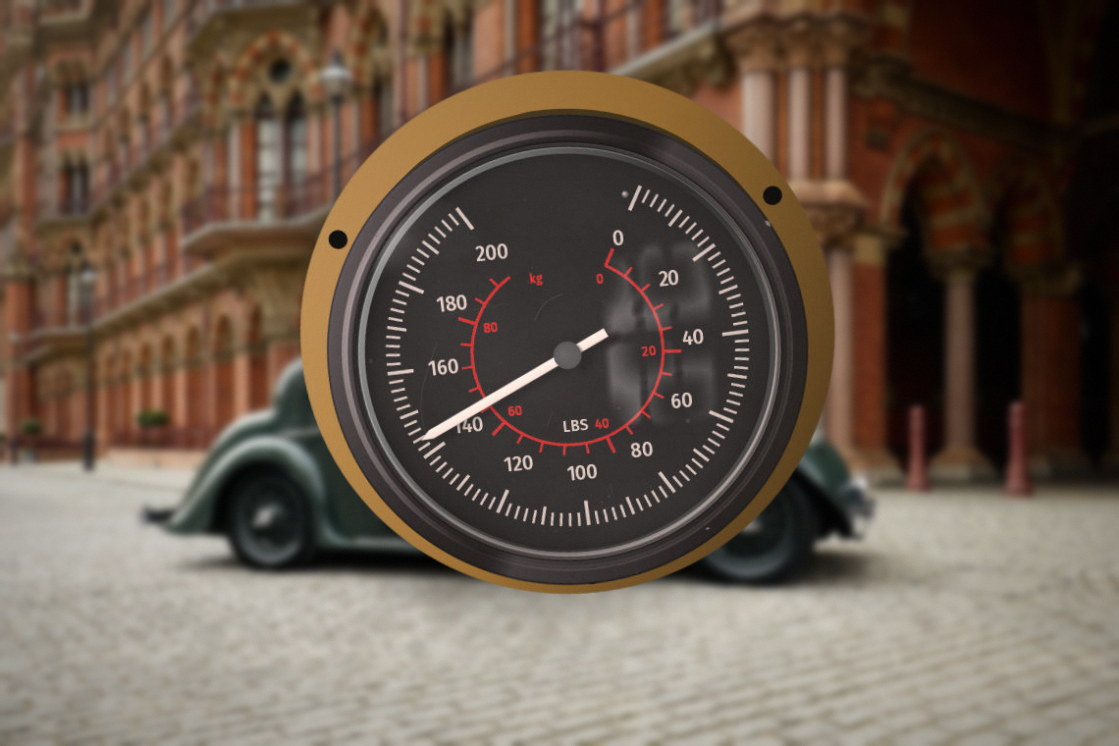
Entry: lb 144
